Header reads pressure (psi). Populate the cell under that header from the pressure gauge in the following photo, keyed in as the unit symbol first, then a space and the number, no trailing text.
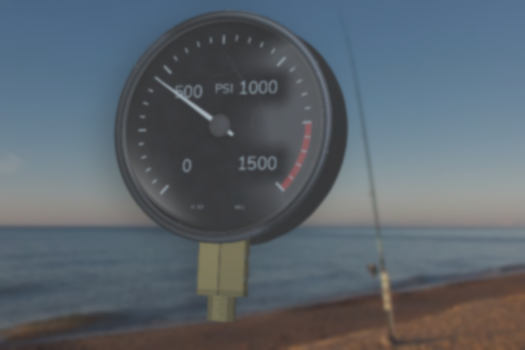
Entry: psi 450
